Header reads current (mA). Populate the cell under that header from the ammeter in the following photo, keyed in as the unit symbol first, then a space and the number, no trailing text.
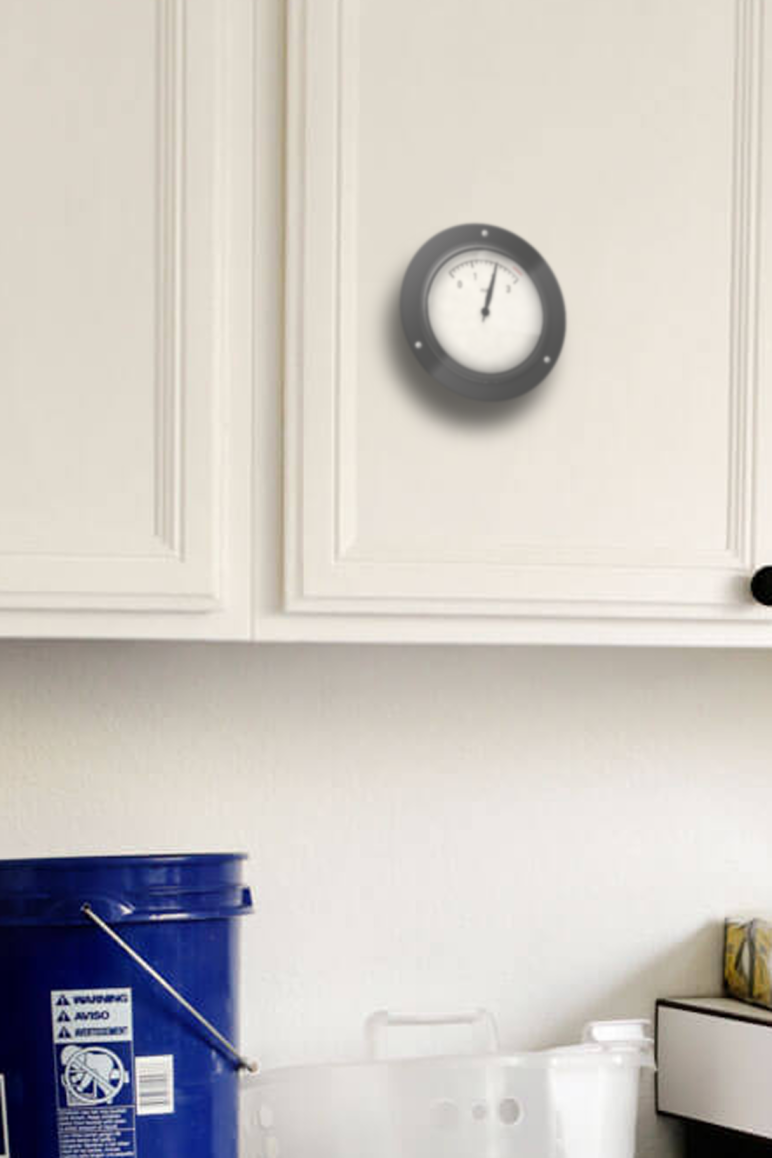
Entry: mA 2
